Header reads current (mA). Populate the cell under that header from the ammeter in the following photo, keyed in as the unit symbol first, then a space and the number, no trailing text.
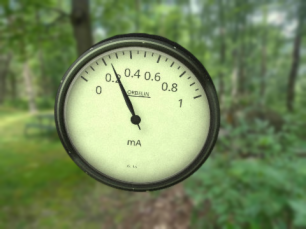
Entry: mA 0.25
